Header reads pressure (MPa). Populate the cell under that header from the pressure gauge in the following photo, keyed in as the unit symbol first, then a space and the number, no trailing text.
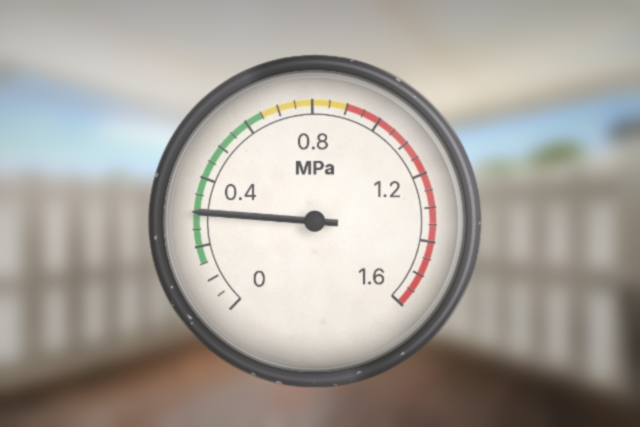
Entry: MPa 0.3
